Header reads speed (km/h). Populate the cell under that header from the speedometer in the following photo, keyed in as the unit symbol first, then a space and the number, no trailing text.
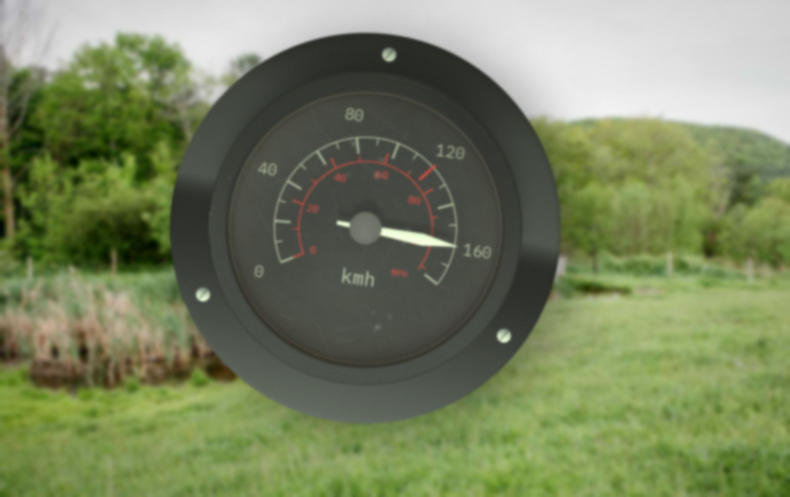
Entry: km/h 160
